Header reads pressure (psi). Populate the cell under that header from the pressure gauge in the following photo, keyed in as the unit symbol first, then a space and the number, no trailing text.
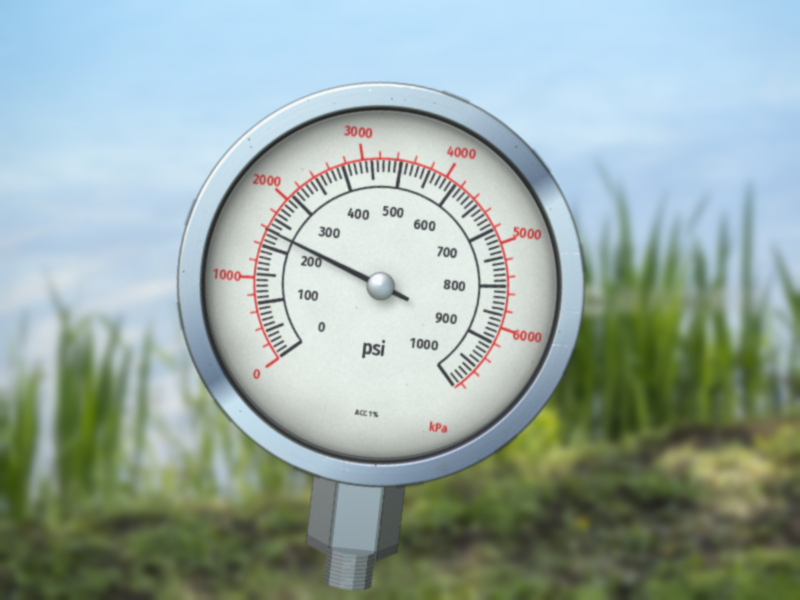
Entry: psi 230
